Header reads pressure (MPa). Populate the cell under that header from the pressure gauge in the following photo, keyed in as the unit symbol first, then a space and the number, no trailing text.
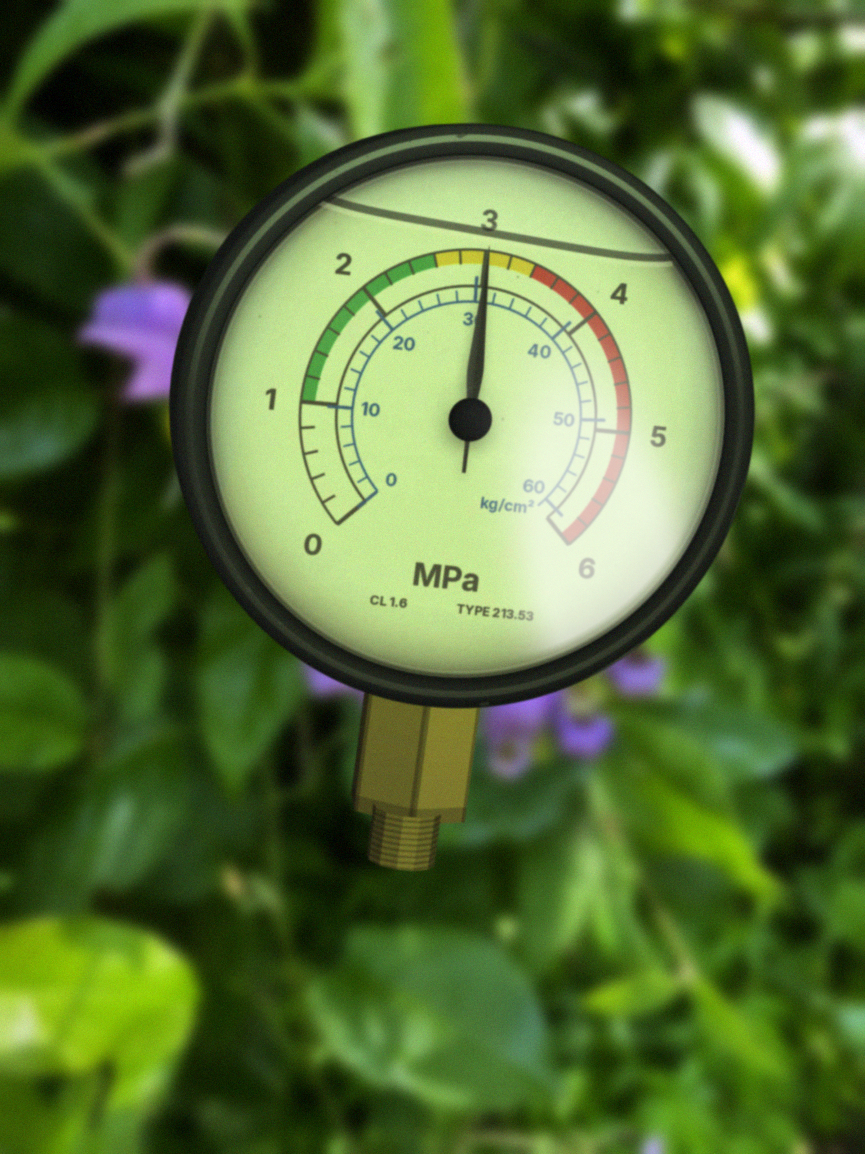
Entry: MPa 3
